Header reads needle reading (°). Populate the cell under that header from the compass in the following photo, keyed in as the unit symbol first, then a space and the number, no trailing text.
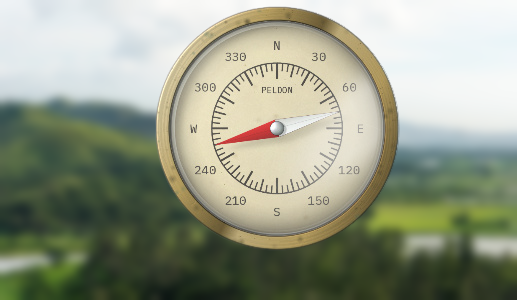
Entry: ° 255
